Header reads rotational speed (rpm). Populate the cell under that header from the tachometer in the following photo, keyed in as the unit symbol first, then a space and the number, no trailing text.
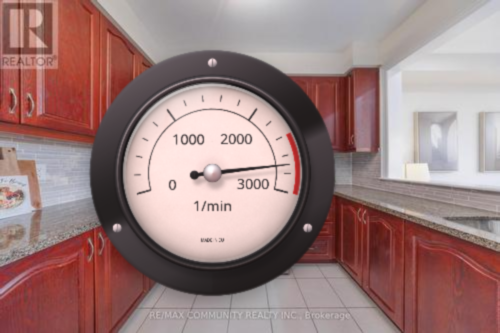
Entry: rpm 2700
